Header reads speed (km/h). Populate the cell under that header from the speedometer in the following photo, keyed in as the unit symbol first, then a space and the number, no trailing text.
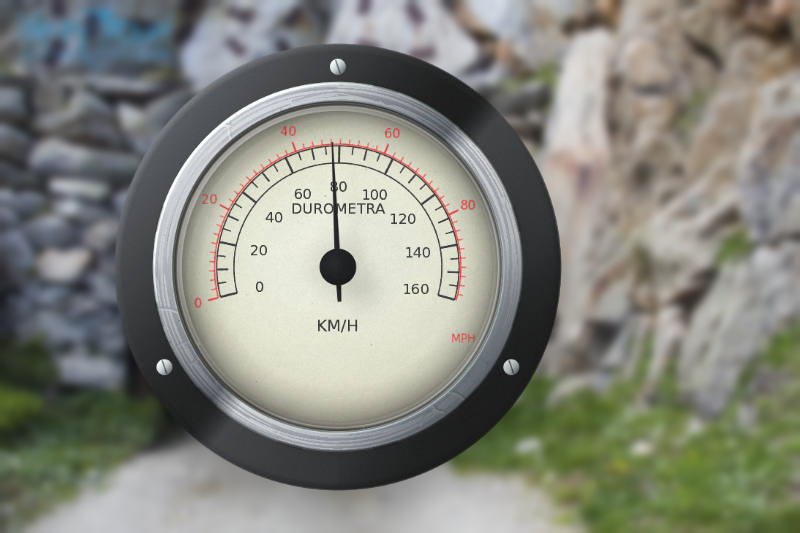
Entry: km/h 77.5
